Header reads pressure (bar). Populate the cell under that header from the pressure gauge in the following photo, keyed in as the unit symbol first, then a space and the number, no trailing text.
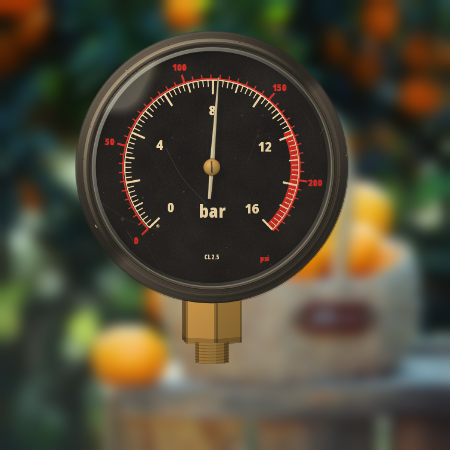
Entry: bar 8.2
